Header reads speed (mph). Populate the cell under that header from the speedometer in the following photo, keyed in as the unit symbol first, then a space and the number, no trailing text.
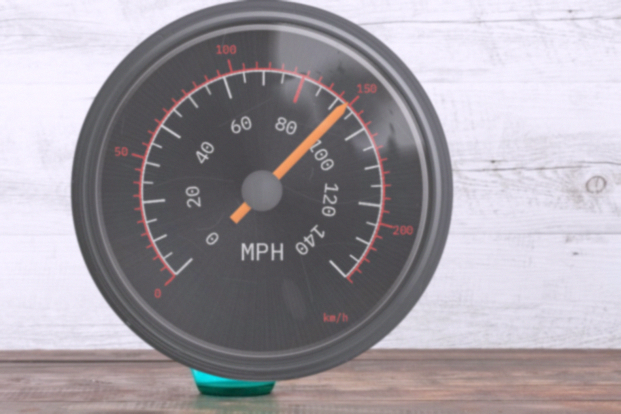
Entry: mph 92.5
